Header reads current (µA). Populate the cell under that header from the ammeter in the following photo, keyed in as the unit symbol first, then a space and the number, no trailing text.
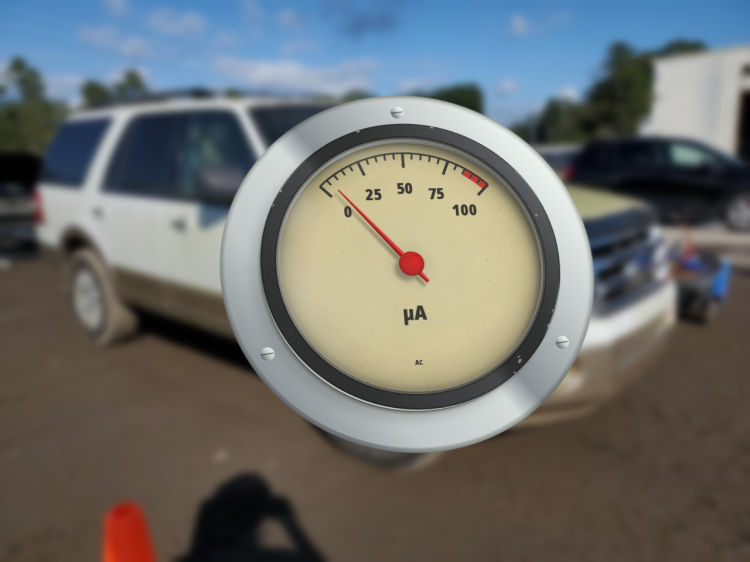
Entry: µA 5
